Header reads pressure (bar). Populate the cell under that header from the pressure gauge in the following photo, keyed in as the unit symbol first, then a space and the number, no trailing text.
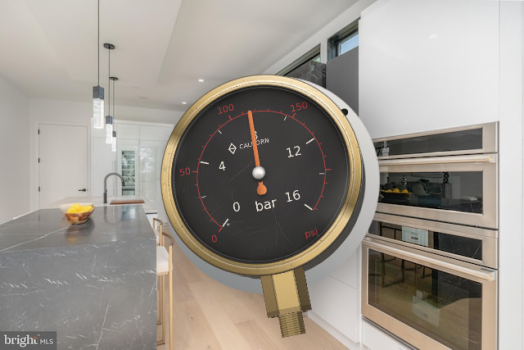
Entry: bar 8
